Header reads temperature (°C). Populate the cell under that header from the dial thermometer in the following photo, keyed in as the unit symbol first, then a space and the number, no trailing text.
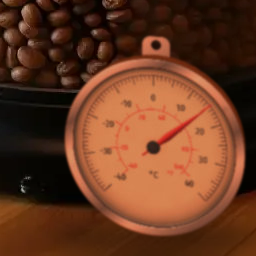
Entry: °C 15
